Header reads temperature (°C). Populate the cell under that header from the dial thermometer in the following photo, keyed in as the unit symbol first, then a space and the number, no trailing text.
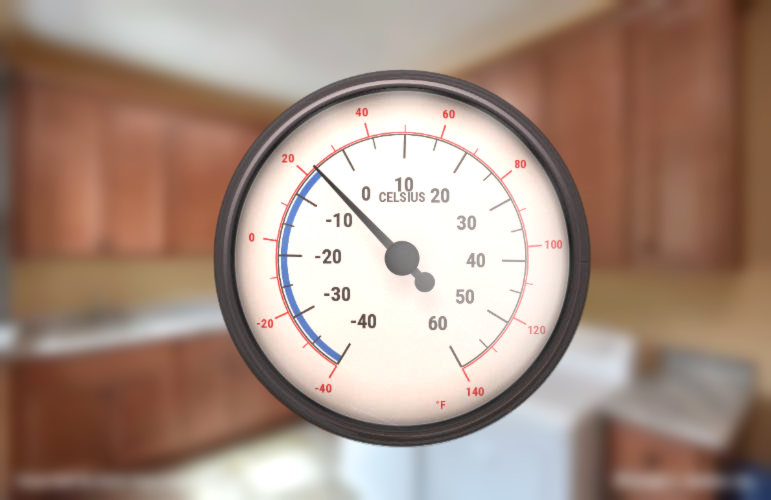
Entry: °C -5
